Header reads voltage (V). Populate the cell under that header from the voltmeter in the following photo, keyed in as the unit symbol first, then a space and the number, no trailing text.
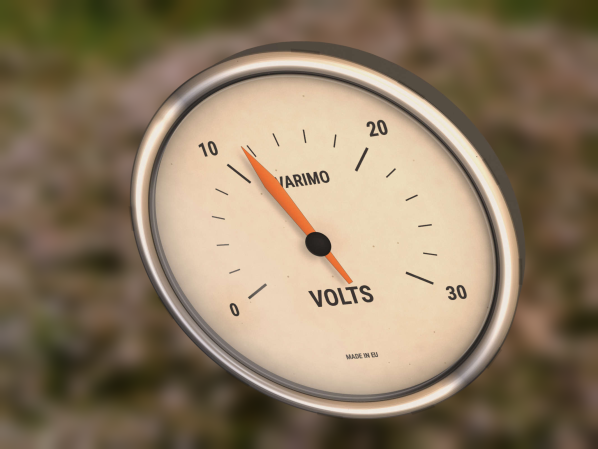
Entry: V 12
